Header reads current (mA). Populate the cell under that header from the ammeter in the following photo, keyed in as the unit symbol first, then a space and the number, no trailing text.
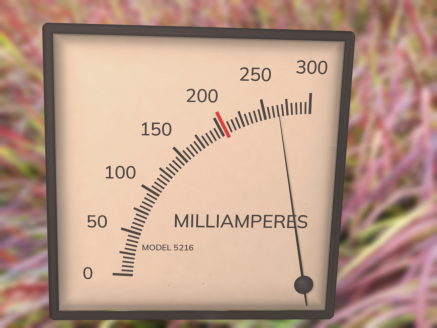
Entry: mA 265
